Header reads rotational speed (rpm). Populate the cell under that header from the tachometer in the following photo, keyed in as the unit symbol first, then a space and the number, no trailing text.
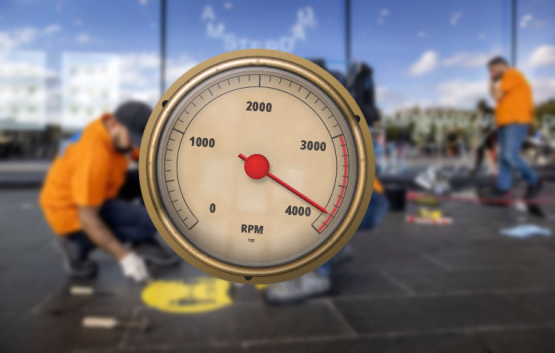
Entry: rpm 3800
